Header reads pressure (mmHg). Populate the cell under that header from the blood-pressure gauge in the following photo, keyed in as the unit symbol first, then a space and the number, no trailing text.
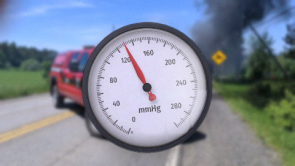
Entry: mmHg 130
